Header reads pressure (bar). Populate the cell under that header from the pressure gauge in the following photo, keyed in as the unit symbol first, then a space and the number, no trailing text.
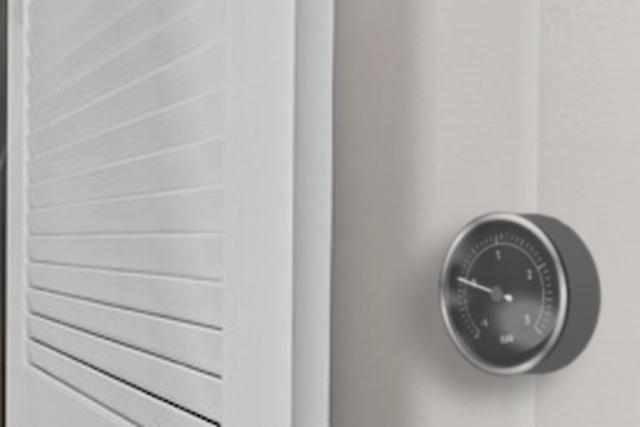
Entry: bar 0
